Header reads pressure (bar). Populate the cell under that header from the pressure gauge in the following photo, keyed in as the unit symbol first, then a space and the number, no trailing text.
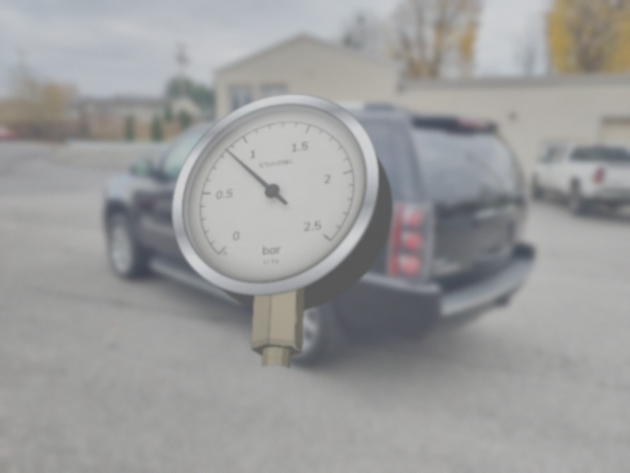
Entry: bar 0.85
